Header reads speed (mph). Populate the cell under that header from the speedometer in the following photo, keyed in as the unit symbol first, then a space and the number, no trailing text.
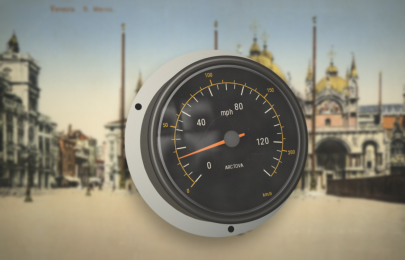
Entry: mph 15
